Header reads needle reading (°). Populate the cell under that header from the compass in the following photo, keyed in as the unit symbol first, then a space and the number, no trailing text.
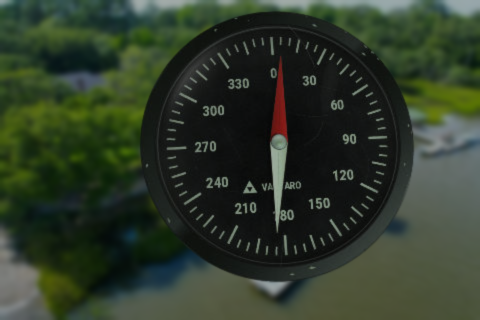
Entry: ° 5
